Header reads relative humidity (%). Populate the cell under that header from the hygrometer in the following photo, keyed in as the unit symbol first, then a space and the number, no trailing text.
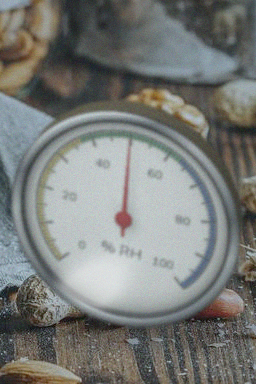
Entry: % 50
